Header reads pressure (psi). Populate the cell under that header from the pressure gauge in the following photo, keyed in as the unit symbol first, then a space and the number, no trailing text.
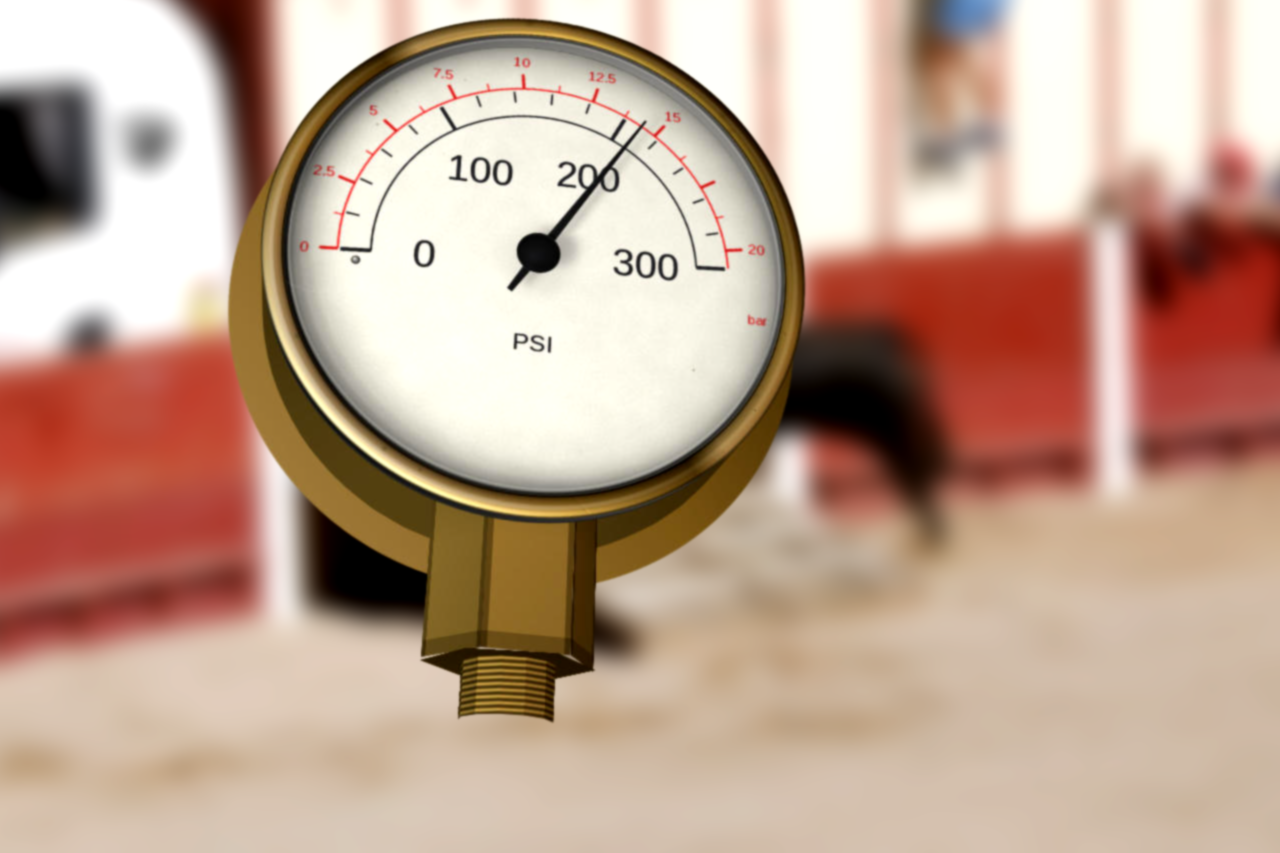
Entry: psi 210
